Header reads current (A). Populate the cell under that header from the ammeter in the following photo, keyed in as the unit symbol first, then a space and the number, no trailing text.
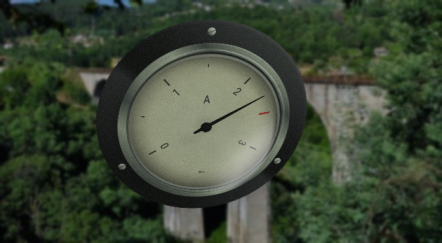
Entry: A 2.25
